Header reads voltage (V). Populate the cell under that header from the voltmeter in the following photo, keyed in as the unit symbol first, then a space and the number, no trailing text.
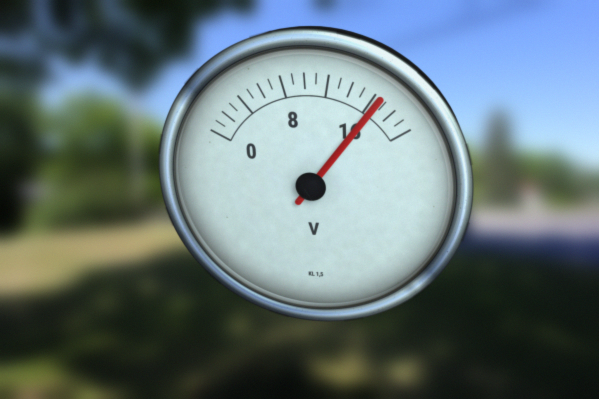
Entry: V 16.5
